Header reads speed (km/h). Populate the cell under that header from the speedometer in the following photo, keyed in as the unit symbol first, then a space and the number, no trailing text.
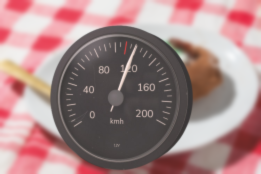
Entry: km/h 120
